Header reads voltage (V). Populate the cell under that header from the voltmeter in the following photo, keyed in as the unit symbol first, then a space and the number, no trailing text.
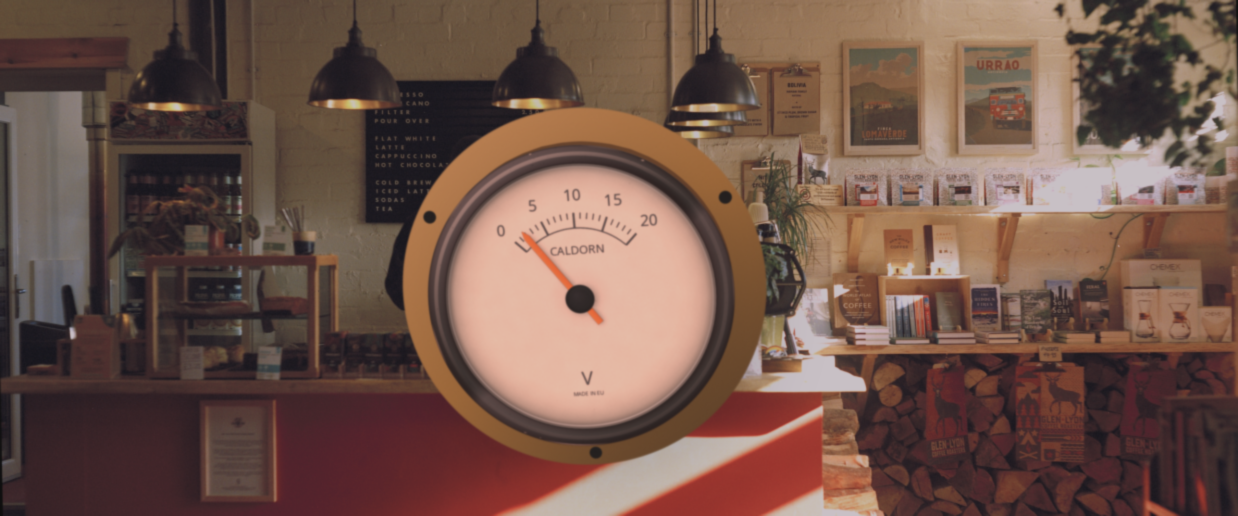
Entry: V 2
